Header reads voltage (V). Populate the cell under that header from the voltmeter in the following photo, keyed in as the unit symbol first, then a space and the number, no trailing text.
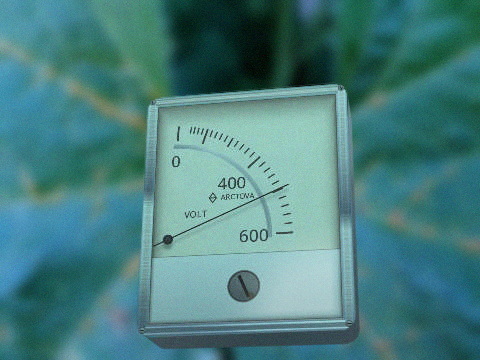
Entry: V 500
